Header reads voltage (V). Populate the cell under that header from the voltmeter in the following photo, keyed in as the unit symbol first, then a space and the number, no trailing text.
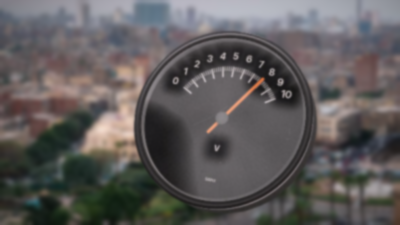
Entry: V 8
